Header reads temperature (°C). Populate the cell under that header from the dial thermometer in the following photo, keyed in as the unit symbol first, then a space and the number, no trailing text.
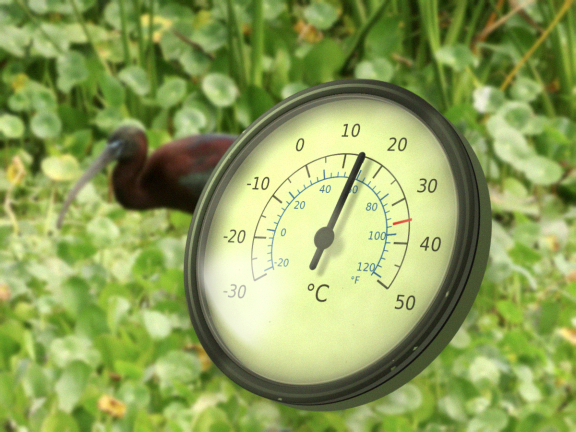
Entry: °C 15
